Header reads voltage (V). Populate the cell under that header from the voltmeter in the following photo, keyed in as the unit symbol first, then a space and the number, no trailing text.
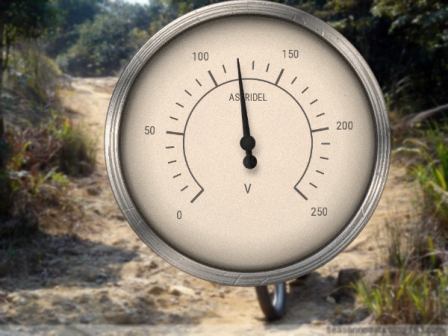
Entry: V 120
